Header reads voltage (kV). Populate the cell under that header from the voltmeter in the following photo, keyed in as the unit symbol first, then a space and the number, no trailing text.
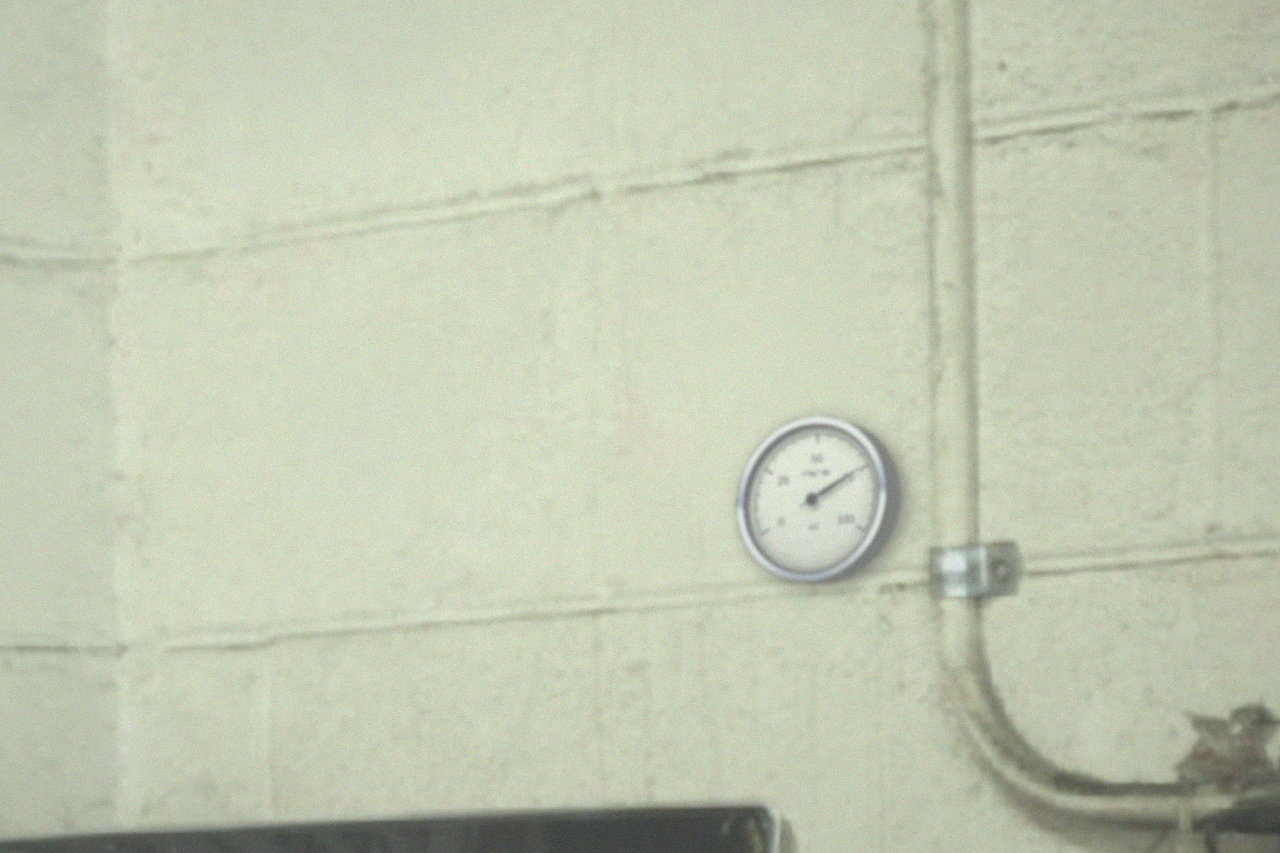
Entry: kV 75
